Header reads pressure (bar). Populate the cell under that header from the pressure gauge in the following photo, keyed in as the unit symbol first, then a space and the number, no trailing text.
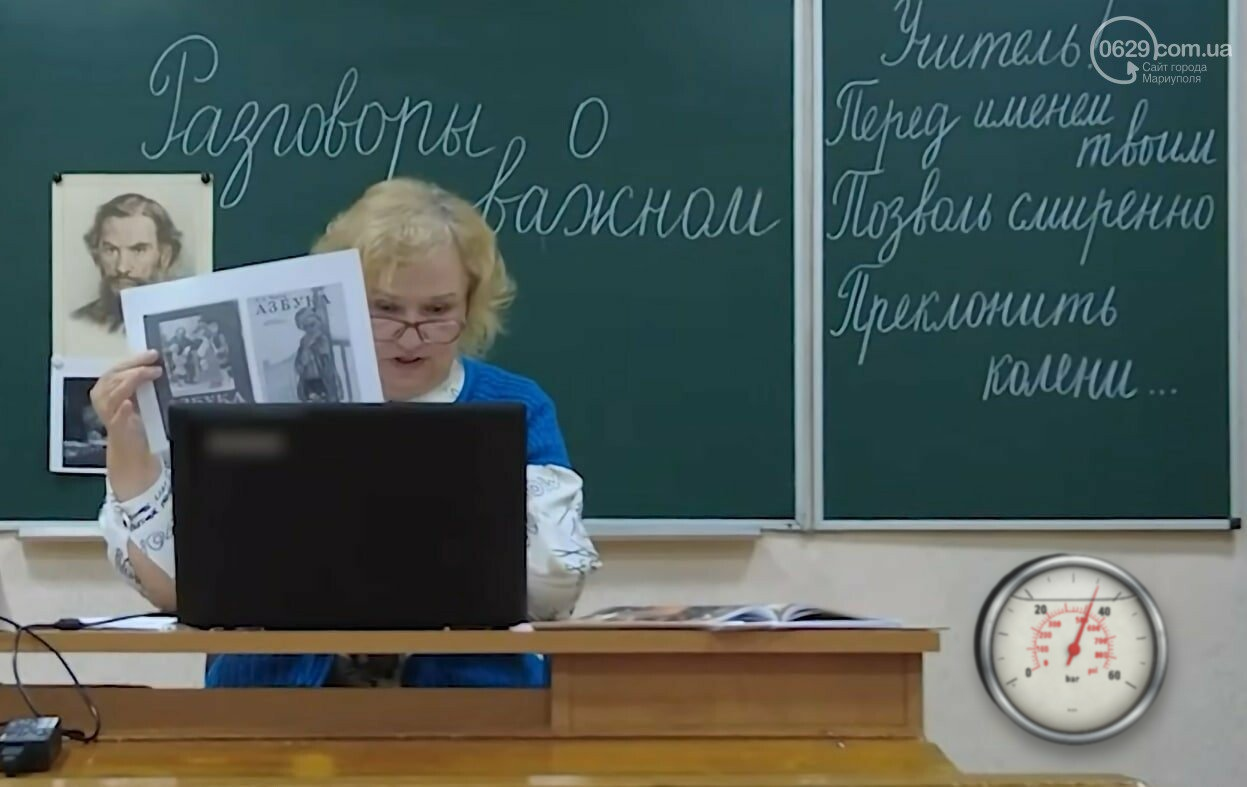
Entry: bar 35
